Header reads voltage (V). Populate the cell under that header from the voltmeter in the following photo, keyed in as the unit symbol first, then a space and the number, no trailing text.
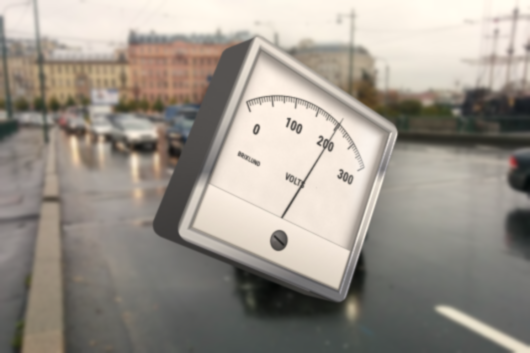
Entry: V 200
